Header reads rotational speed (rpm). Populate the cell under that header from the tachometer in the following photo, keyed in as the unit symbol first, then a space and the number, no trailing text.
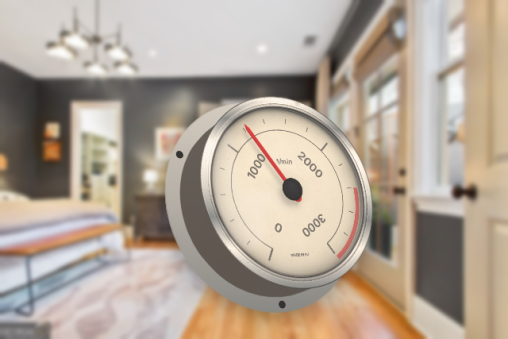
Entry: rpm 1200
